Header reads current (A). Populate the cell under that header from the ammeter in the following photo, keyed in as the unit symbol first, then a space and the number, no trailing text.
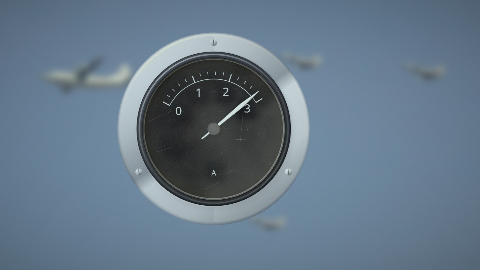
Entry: A 2.8
